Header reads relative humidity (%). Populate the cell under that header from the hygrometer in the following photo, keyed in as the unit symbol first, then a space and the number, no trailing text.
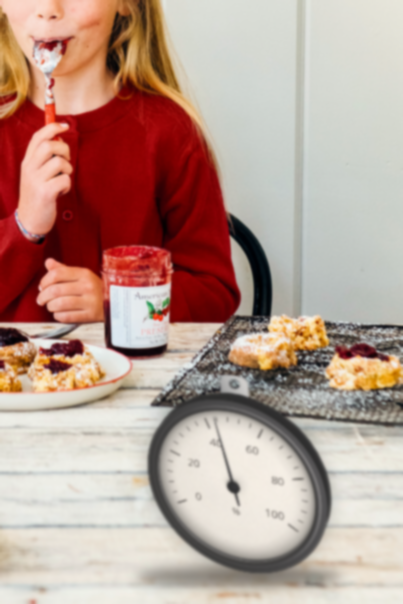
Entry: % 44
